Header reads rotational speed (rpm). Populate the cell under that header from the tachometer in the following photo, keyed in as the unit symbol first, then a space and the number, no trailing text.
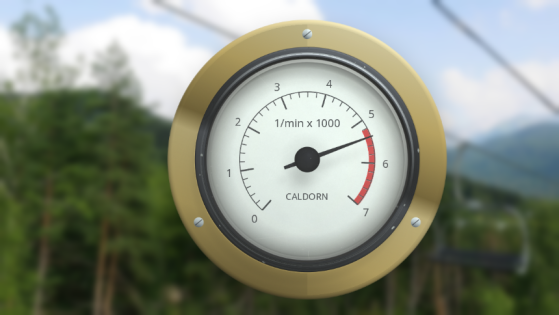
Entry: rpm 5400
